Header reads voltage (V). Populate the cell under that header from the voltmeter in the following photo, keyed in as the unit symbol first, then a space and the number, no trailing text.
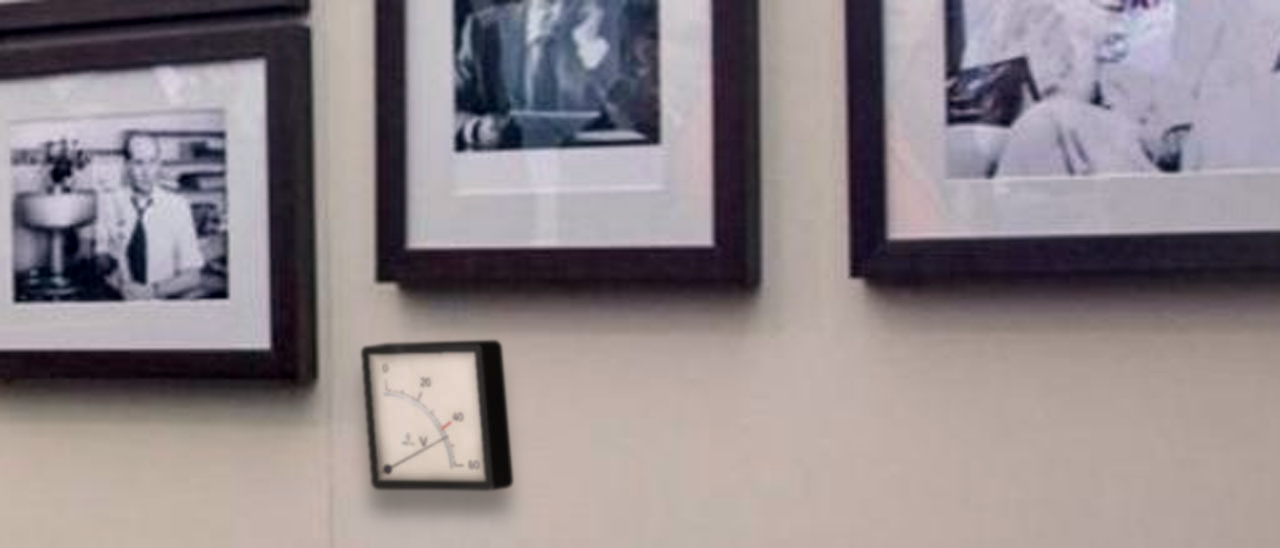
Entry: V 45
